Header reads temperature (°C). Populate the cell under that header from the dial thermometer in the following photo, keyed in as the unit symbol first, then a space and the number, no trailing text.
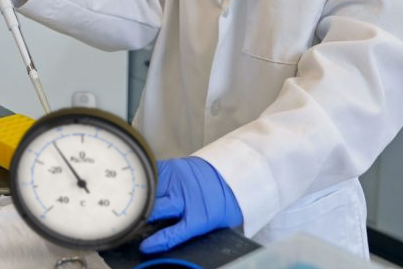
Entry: °C -10
